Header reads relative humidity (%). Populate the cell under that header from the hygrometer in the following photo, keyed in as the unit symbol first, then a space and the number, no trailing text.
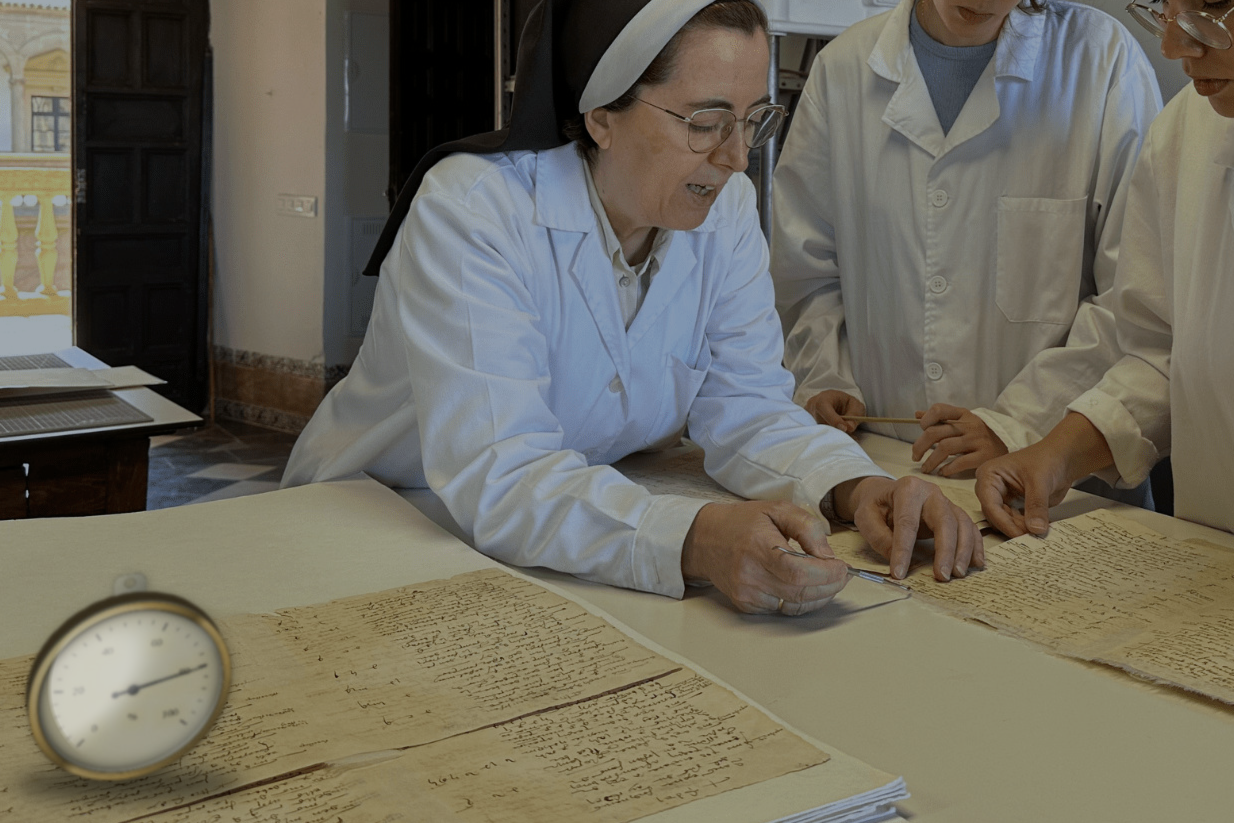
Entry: % 80
